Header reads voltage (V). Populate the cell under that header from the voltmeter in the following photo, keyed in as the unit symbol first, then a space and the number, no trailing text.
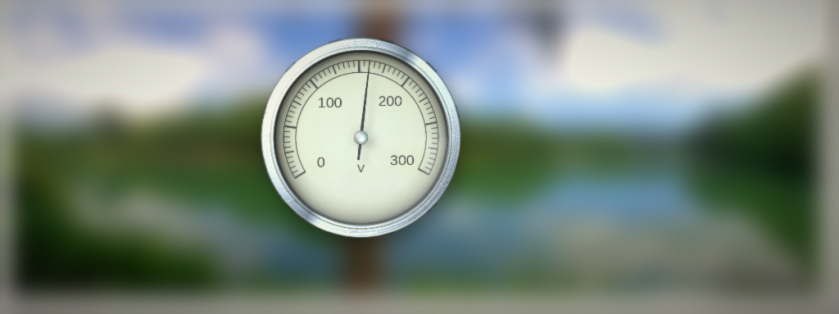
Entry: V 160
